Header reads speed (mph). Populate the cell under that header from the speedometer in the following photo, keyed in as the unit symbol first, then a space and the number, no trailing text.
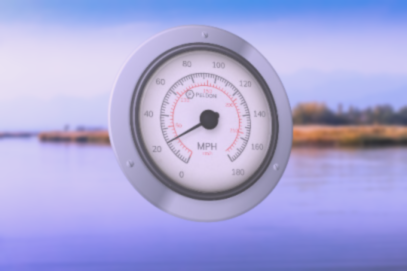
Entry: mph 20
